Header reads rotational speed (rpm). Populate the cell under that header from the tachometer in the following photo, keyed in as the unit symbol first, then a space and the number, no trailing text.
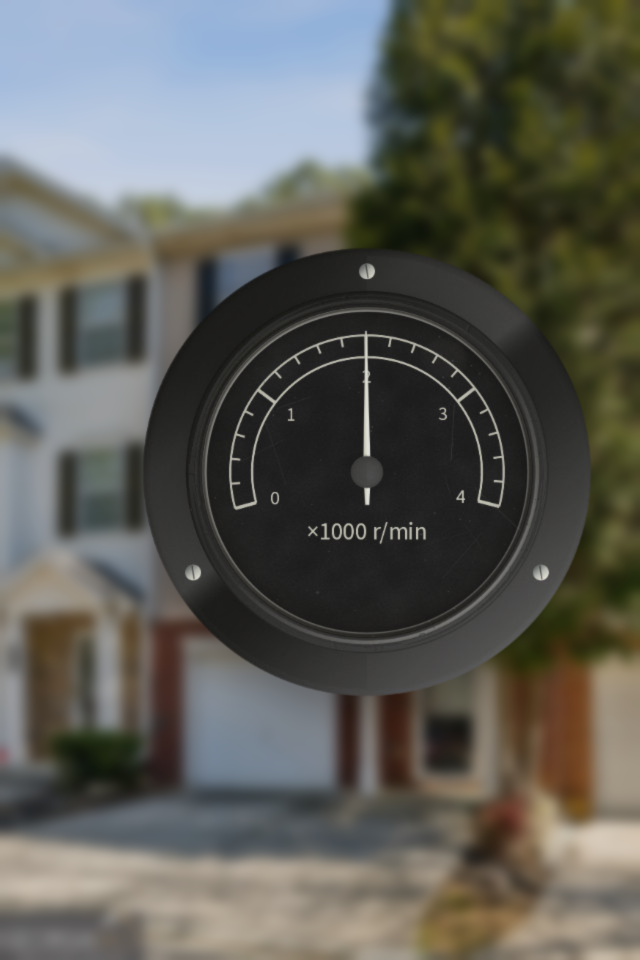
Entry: rpm 2000
